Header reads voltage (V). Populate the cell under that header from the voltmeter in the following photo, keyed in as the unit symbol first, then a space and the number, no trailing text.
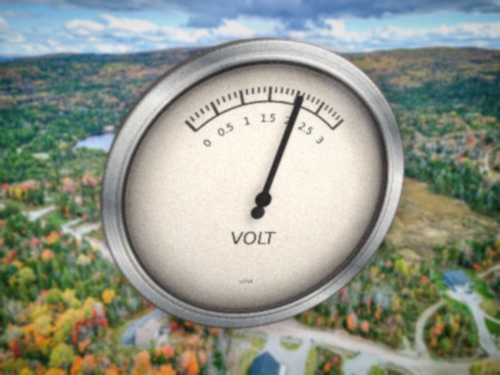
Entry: V 2
